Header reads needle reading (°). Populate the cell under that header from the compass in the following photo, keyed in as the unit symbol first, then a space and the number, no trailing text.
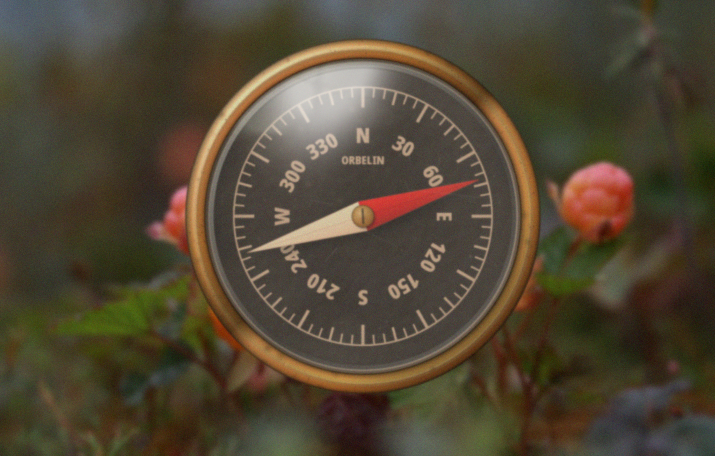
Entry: ° 72.5
